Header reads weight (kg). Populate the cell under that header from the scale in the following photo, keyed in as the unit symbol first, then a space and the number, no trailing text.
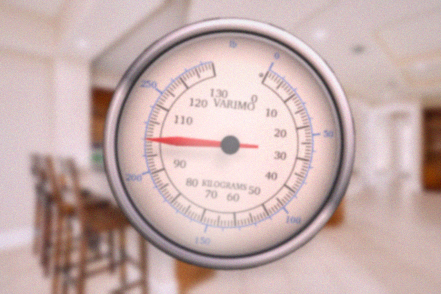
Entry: kg 100
